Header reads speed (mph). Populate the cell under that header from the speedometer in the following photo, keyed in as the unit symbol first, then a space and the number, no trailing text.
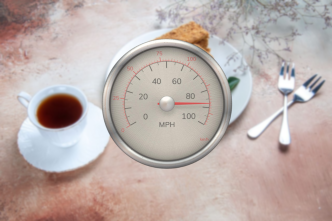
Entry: mph 87.5
